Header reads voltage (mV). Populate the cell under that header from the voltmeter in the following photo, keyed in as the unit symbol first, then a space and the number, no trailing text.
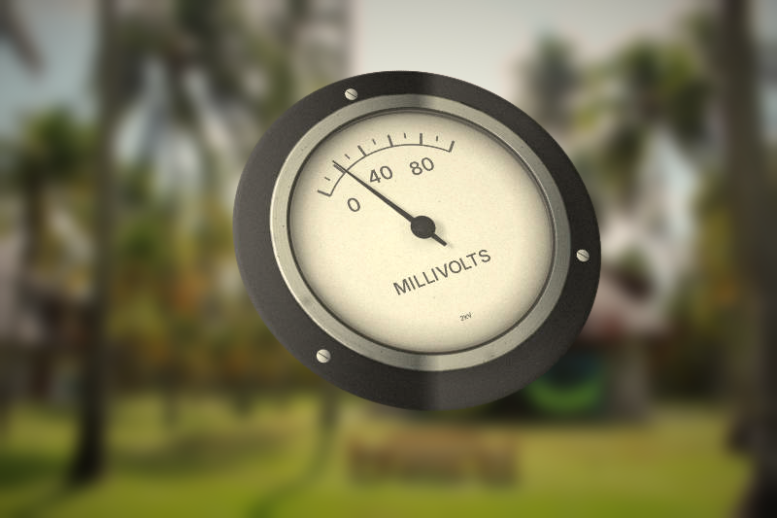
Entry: mV 20
